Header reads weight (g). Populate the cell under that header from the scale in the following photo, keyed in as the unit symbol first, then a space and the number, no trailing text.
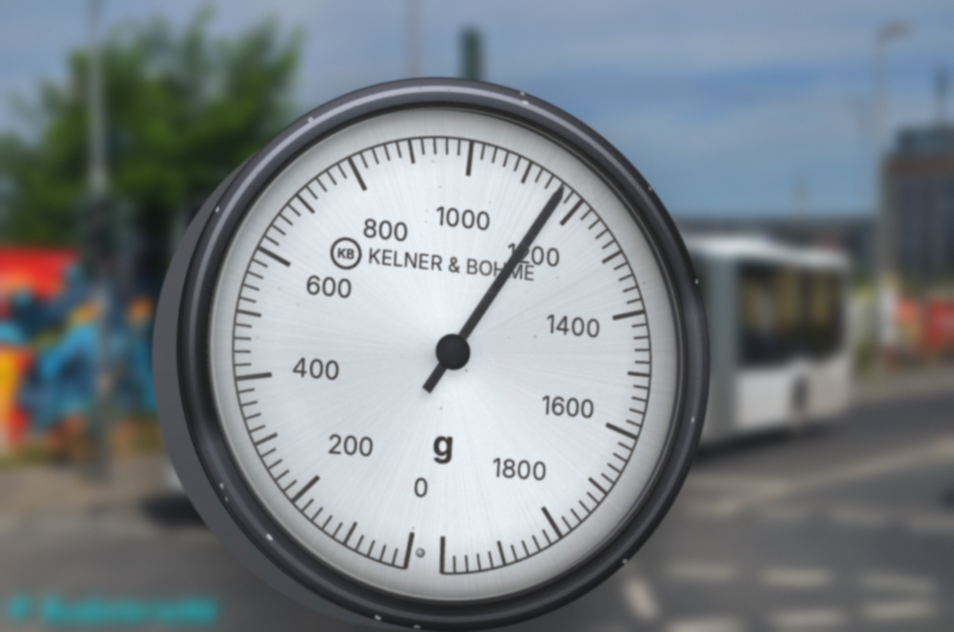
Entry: g 1160
